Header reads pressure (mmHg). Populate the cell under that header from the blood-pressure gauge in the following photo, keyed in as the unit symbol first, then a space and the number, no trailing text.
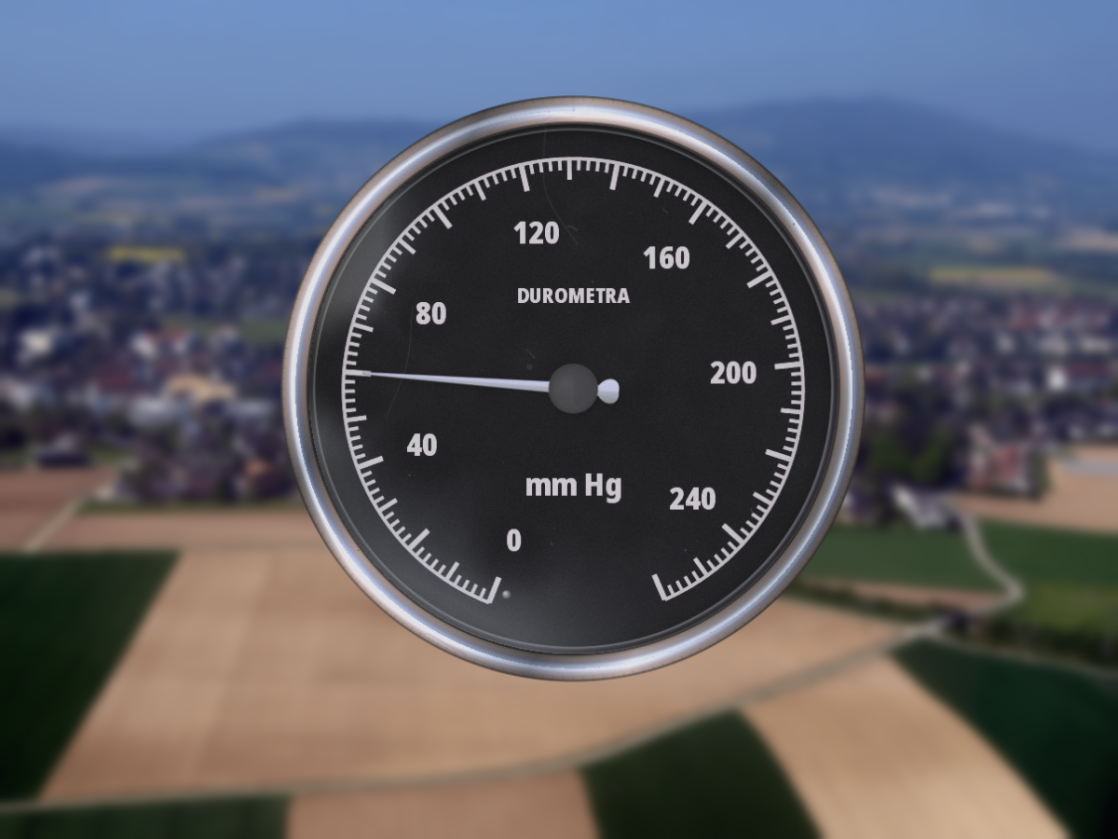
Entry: mmHg 60
